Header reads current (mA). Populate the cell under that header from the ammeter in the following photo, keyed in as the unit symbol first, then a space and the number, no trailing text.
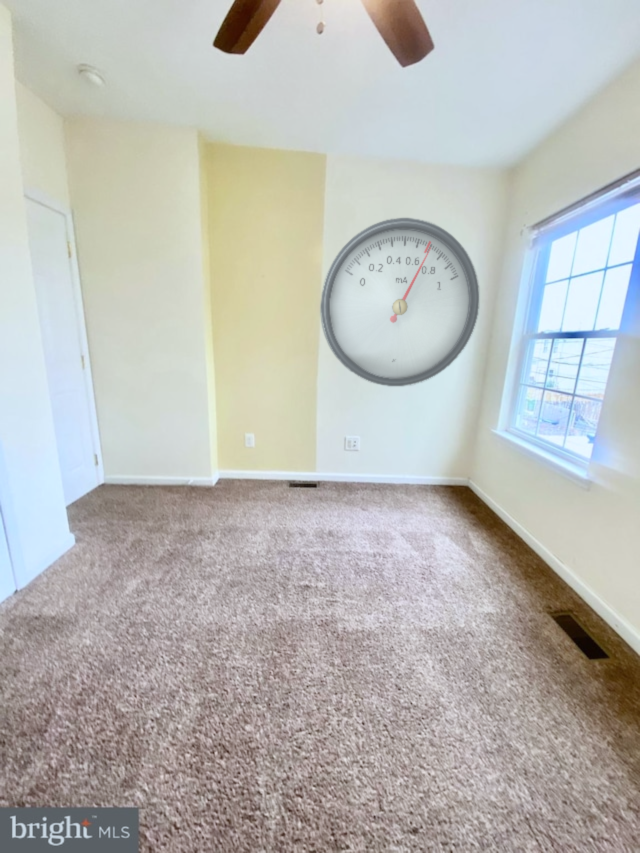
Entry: mA 0.7
